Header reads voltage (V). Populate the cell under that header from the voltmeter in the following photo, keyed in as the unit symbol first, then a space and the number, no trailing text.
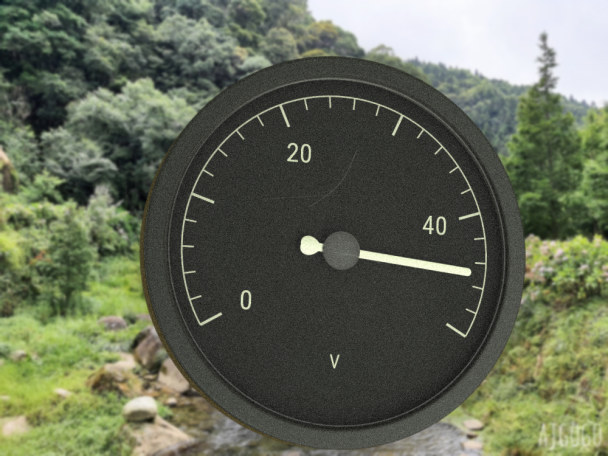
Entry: V 45
